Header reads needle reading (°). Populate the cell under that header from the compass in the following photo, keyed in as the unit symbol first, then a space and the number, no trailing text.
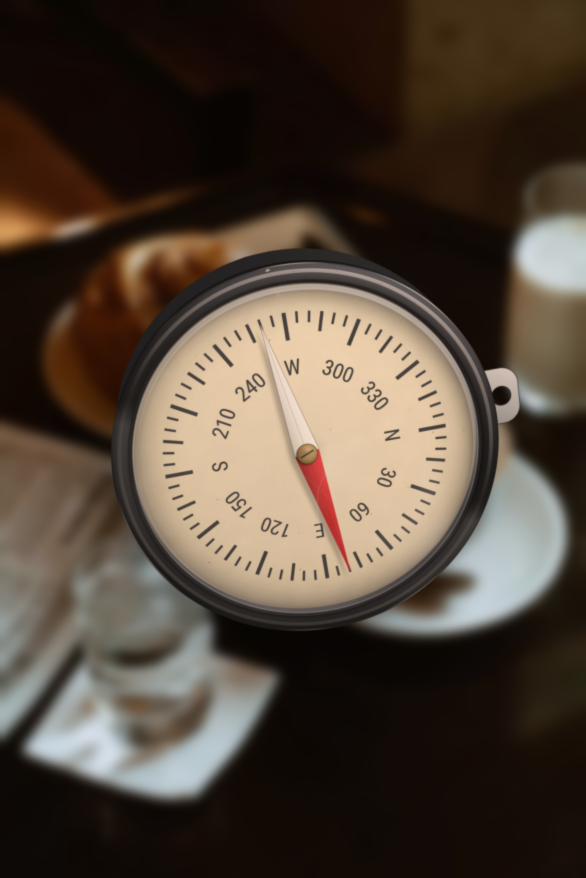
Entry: ° 80
